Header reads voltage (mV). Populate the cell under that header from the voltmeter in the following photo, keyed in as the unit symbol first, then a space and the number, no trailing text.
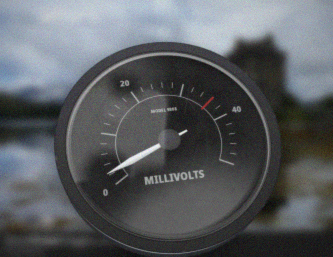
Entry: mV 2
